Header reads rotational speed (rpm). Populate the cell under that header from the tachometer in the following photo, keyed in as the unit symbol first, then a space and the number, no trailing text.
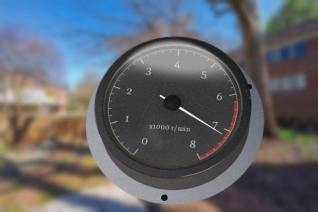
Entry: rpm 7200
